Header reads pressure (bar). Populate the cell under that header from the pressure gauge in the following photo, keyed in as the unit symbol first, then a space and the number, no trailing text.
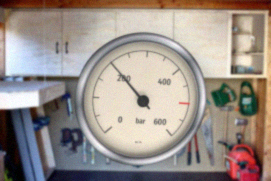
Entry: bar 200
